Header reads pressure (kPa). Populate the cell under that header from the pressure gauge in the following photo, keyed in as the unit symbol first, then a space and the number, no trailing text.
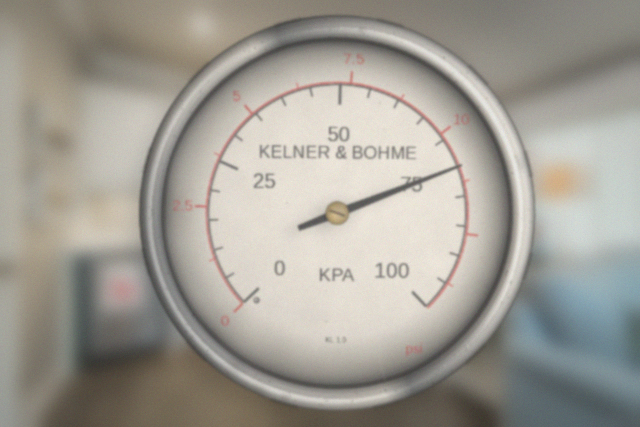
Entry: kPa 75
